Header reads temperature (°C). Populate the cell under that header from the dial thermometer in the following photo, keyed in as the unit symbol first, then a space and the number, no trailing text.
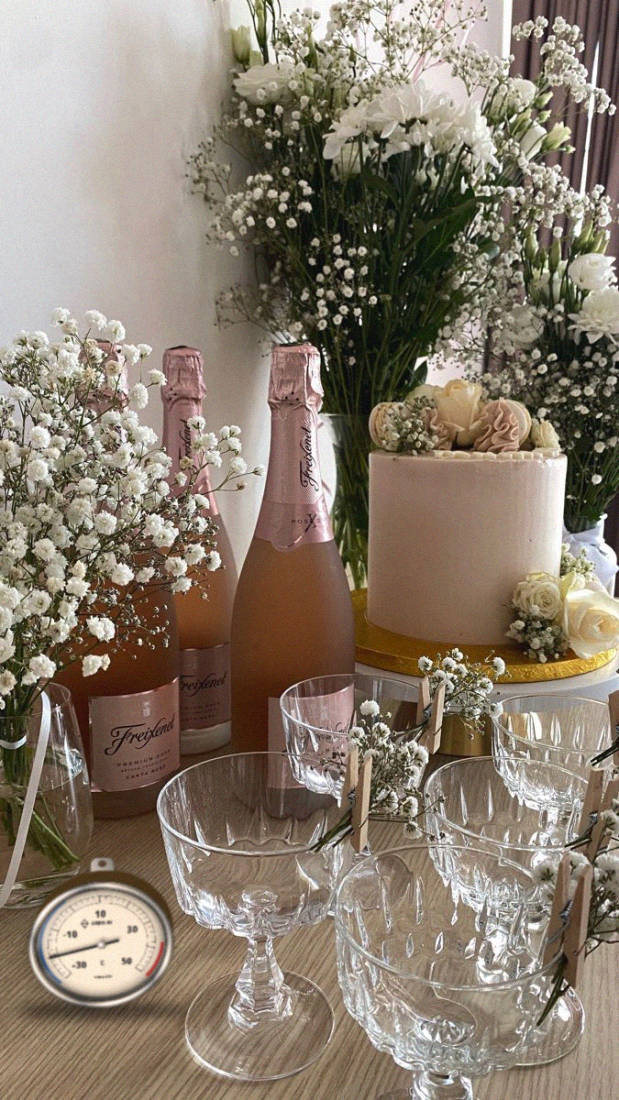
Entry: °C -20
